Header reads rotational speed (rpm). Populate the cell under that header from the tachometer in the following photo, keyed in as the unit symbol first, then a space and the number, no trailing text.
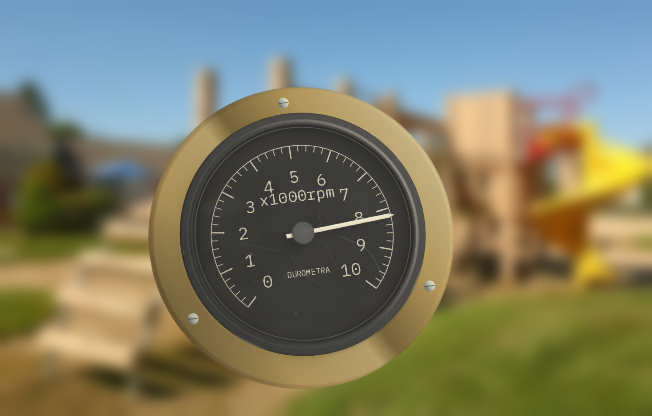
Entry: rpm 8200
